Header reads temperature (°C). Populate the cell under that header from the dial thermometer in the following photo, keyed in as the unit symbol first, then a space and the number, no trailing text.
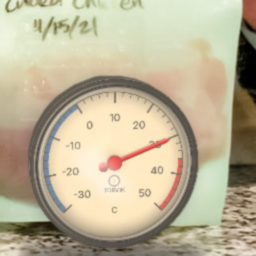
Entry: °C 30
